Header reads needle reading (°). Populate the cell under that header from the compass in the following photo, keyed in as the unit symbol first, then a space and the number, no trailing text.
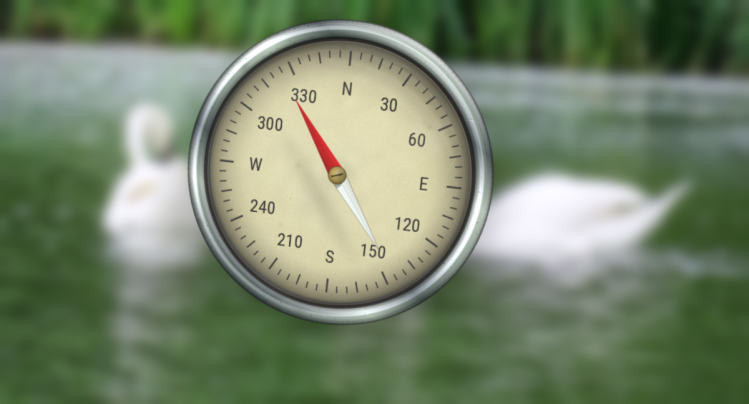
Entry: ° 325
